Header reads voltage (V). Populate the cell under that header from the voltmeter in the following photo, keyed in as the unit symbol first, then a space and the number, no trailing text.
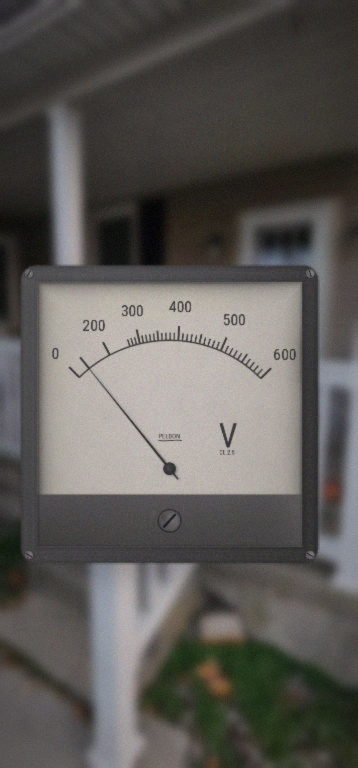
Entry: V 100
